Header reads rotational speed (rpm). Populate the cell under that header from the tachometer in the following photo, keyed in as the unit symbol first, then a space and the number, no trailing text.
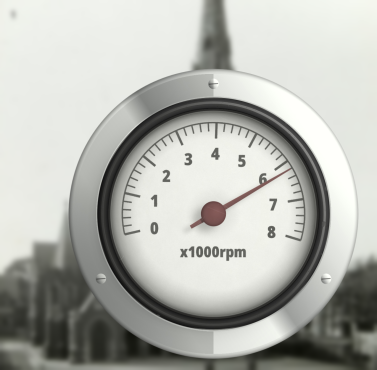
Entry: rpm 6200
